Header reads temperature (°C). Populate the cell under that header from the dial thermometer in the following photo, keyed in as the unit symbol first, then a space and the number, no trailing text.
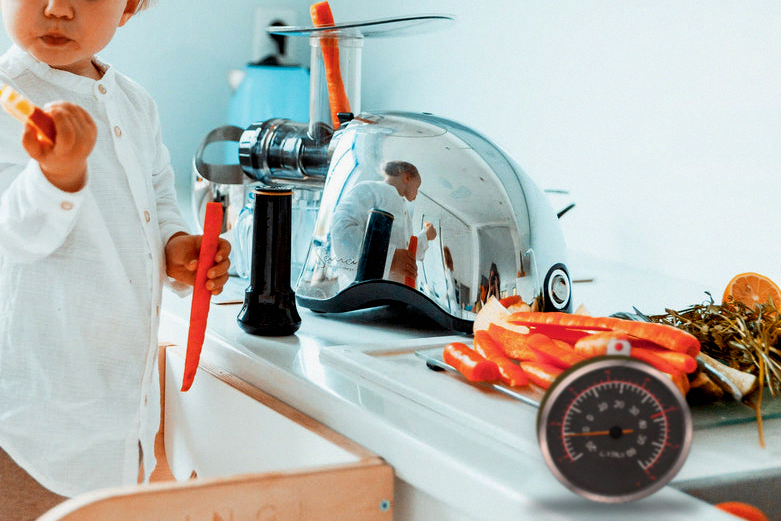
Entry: °C -10
